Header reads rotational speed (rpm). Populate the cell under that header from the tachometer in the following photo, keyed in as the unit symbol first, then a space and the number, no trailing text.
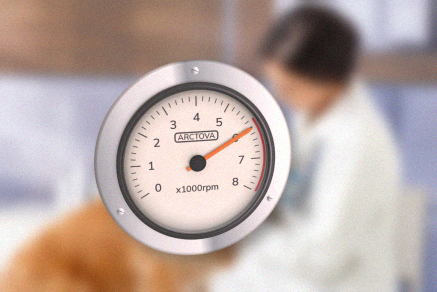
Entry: rpm 6000
